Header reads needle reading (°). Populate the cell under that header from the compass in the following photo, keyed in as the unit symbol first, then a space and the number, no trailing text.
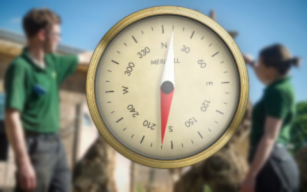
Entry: ° 190
